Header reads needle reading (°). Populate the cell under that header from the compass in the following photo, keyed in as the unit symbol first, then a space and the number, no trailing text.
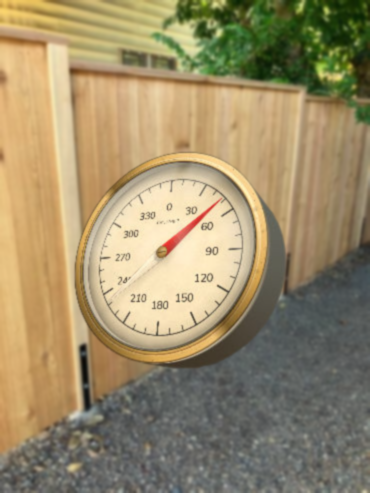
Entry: ° 50
